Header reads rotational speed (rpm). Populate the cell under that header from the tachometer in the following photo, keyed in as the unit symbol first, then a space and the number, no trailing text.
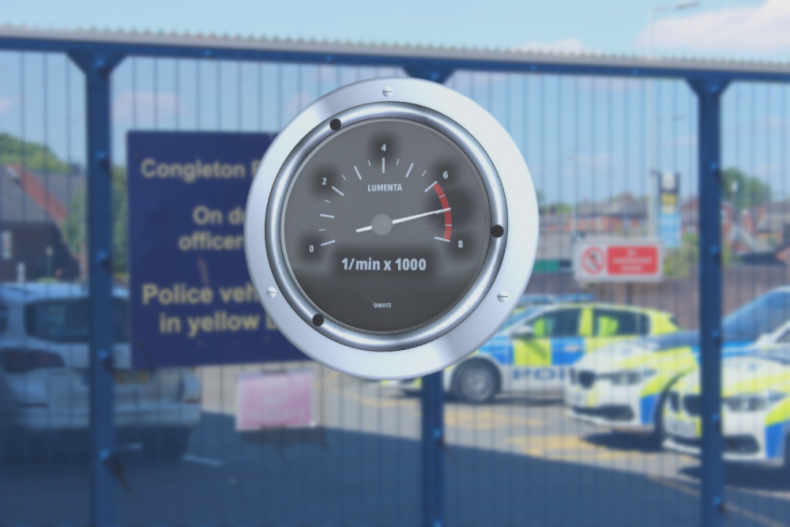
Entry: rpm 7000
